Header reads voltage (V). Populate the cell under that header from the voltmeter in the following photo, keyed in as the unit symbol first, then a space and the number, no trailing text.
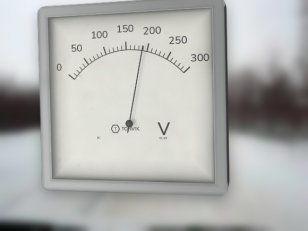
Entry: V 190
